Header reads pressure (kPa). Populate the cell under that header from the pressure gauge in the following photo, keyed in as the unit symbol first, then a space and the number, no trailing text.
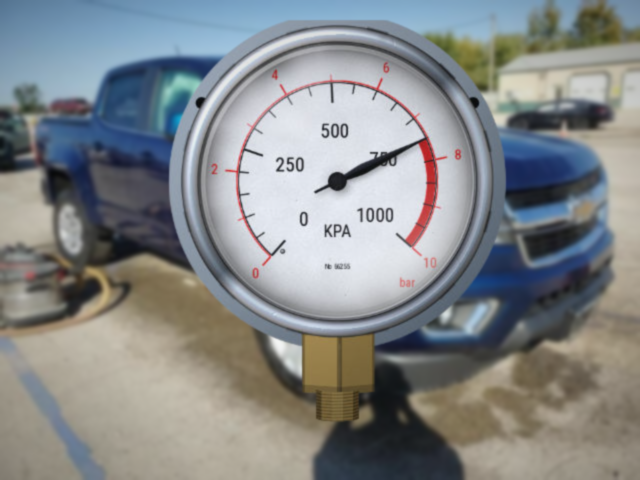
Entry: kPa 750
